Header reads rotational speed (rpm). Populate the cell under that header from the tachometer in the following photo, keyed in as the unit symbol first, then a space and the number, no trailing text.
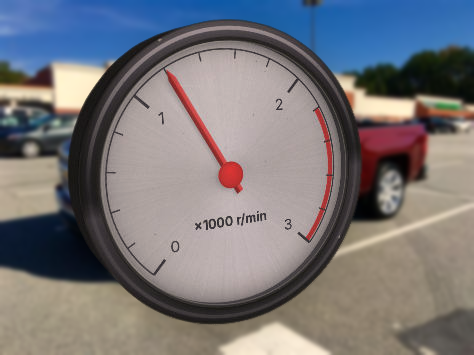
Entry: rpm 1200
